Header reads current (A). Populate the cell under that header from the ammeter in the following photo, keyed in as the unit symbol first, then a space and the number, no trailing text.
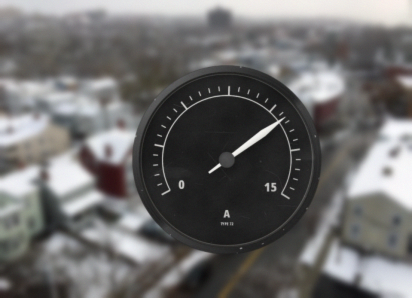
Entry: A 10.75
